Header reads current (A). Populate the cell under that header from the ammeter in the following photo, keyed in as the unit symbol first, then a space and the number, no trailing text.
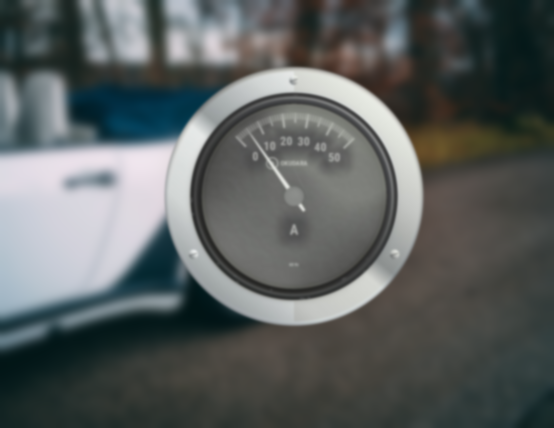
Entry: A 5
